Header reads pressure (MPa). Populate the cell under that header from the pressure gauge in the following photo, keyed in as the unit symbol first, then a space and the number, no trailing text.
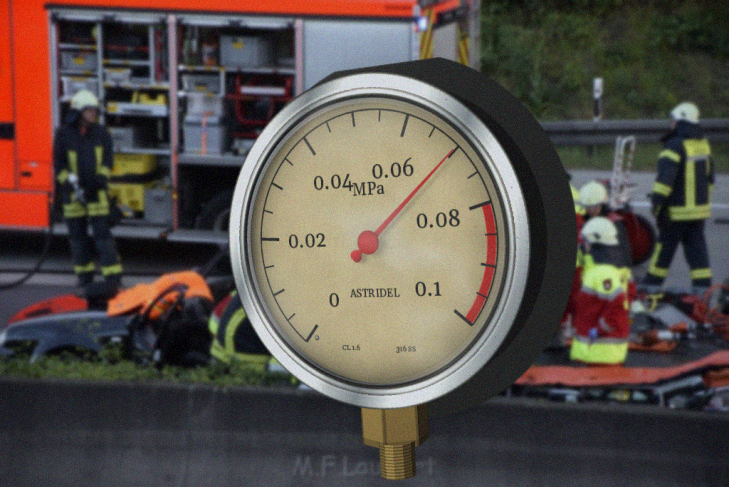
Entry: MPa 0.07
